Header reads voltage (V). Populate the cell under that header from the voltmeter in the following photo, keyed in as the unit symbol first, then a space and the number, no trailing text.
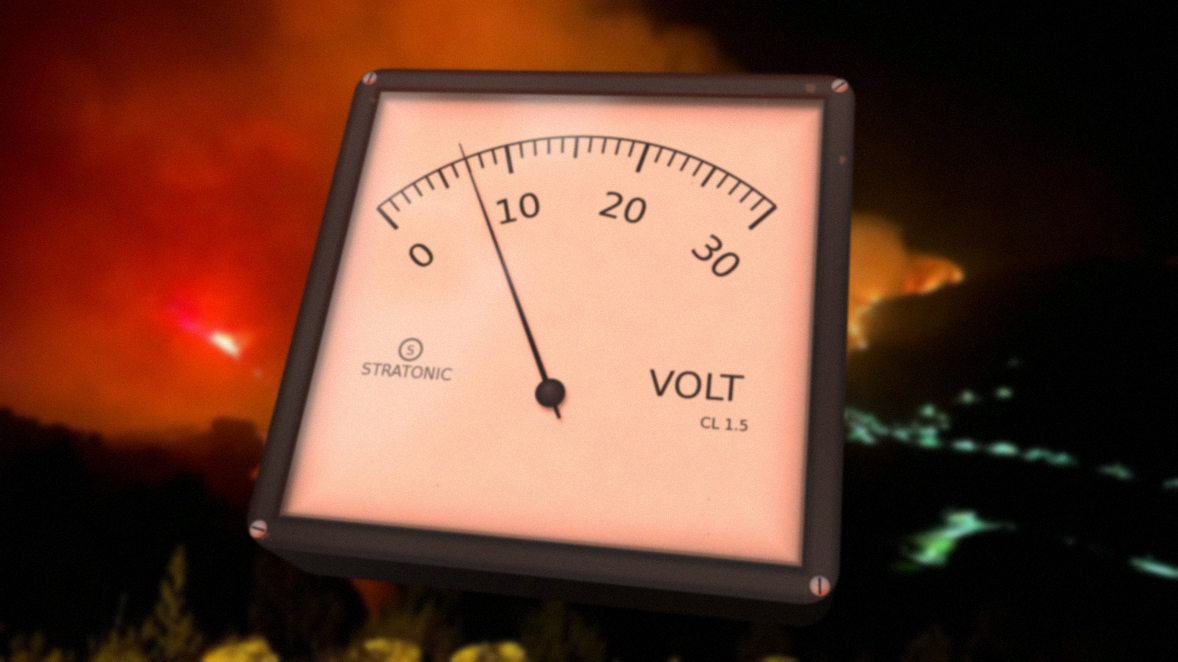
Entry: V 7
